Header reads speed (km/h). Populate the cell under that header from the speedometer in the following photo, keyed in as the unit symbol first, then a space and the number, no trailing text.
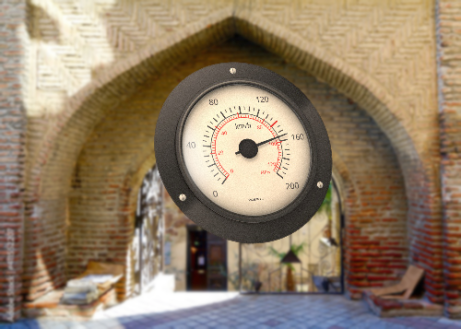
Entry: km/h 155
